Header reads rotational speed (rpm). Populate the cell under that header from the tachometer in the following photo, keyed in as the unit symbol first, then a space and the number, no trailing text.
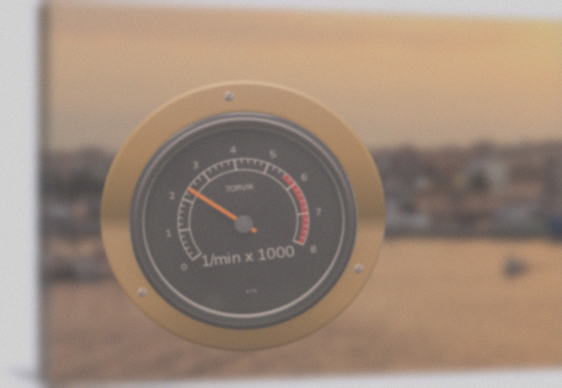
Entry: rpm 2400
